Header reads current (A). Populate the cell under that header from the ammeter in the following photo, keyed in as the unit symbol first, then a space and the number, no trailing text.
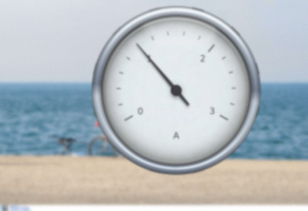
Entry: A 1
